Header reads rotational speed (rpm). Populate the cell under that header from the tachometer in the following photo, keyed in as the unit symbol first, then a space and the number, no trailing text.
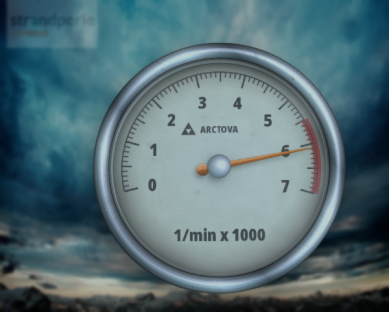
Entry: rpm 6100
